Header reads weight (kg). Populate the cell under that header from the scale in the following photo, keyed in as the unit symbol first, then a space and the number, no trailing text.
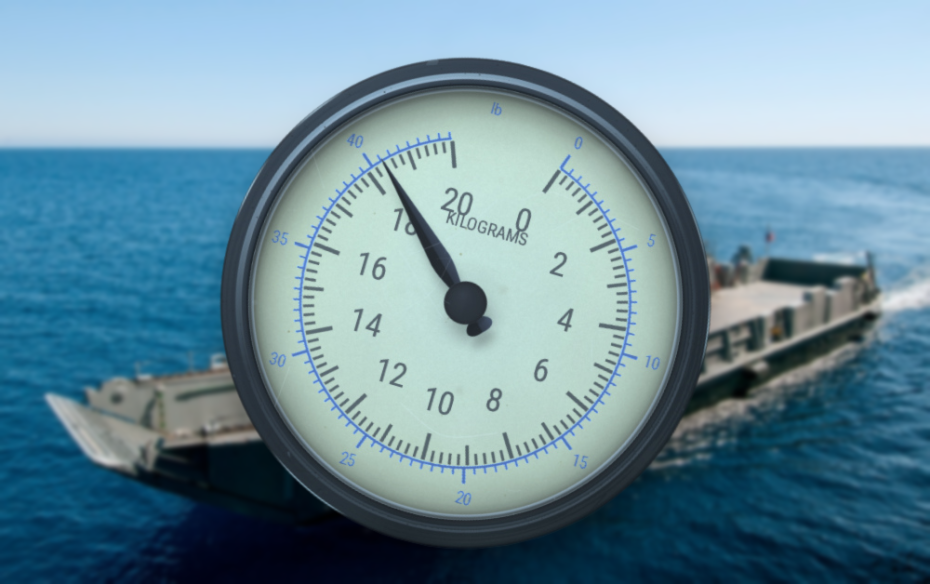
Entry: kg 18.4
